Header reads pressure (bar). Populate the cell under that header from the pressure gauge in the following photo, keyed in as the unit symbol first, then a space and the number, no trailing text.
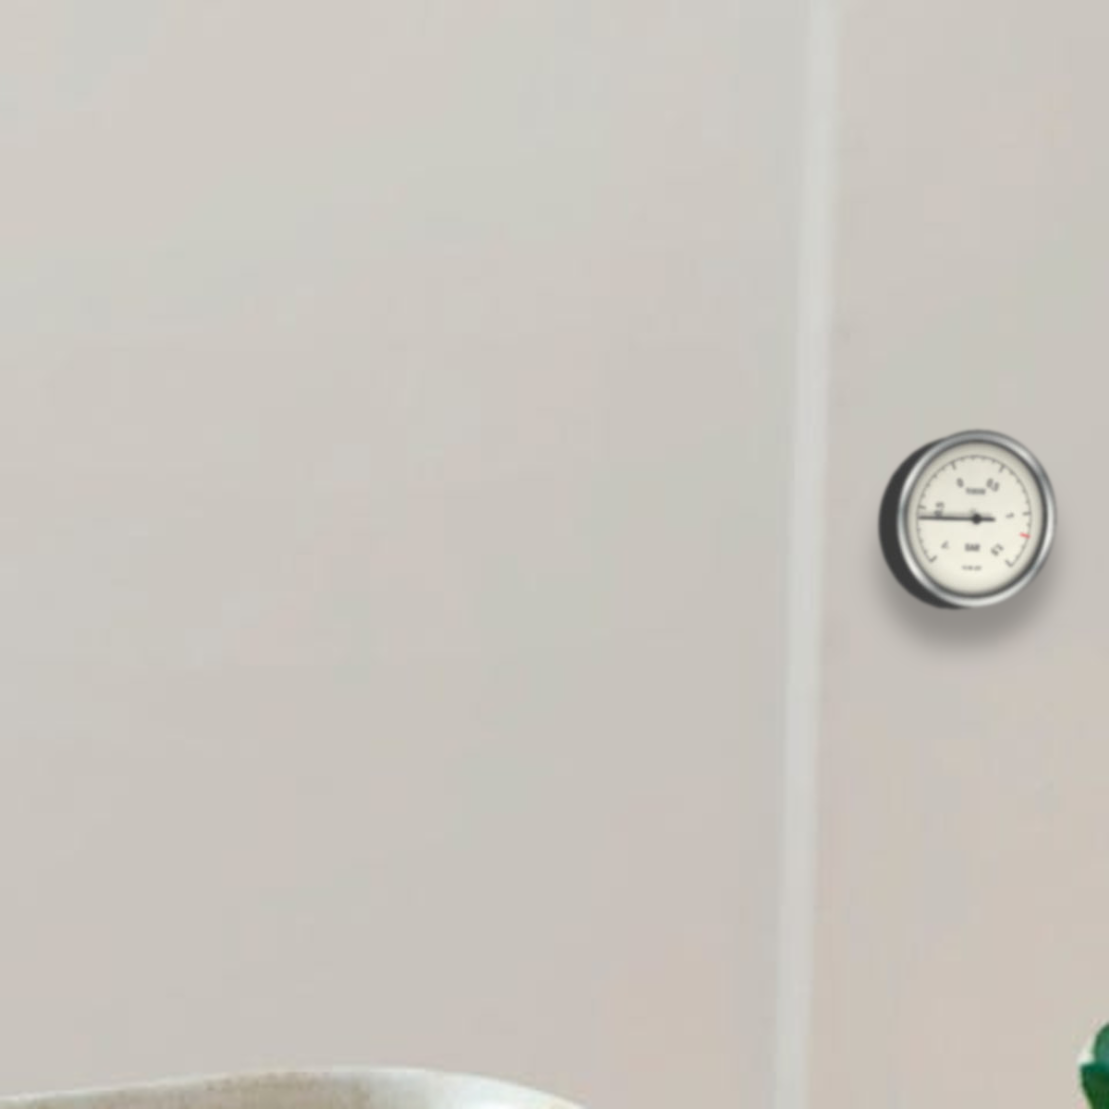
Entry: bar -0.6
